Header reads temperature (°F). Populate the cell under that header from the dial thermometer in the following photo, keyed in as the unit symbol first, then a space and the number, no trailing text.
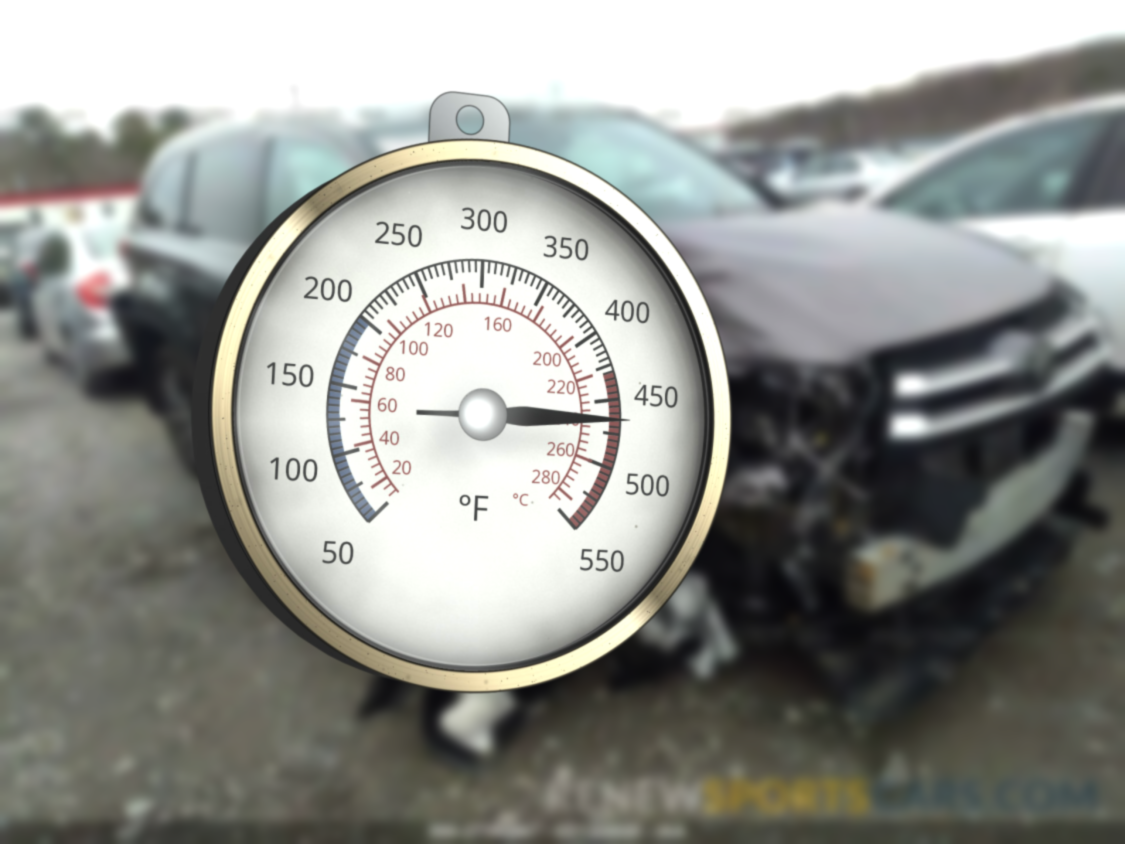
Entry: °F 465
